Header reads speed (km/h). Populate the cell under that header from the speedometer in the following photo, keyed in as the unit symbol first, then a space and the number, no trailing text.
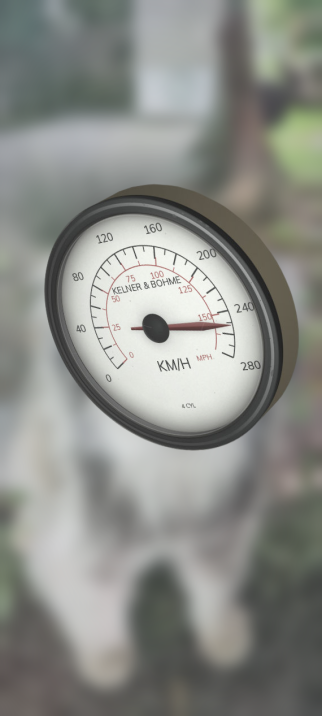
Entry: km/h 250
